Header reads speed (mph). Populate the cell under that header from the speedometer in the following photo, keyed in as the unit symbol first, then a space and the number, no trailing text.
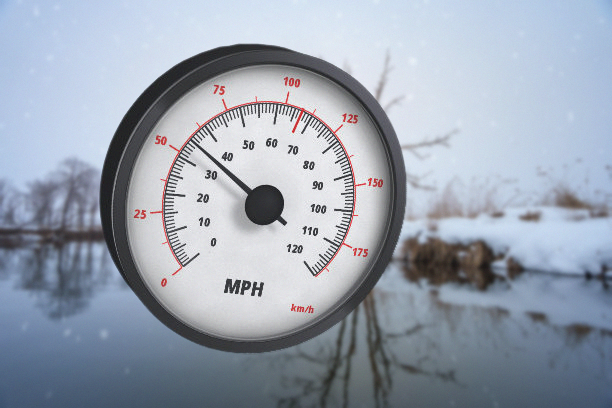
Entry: mph 35
